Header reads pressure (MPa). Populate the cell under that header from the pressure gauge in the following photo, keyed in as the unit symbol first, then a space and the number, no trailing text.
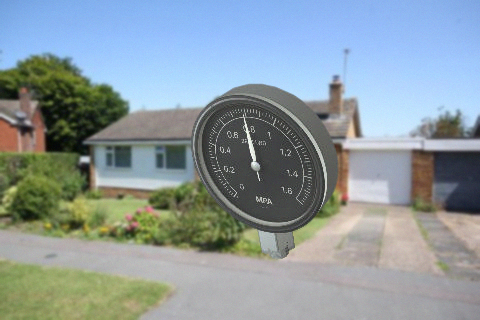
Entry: MPa 0.8
